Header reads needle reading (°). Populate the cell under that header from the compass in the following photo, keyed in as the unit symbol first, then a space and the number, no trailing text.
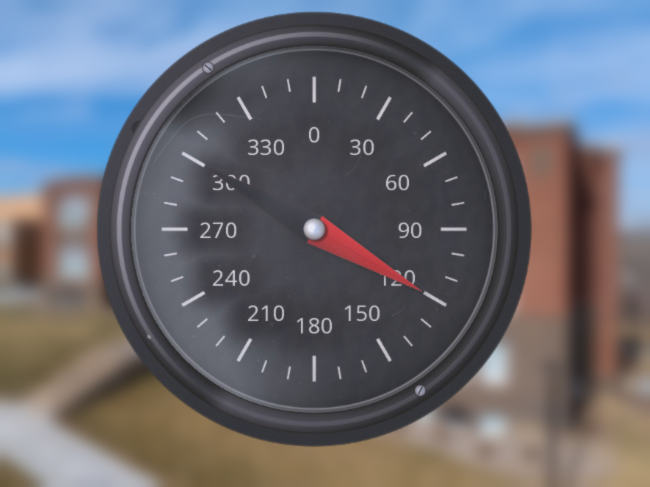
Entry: ° 120
